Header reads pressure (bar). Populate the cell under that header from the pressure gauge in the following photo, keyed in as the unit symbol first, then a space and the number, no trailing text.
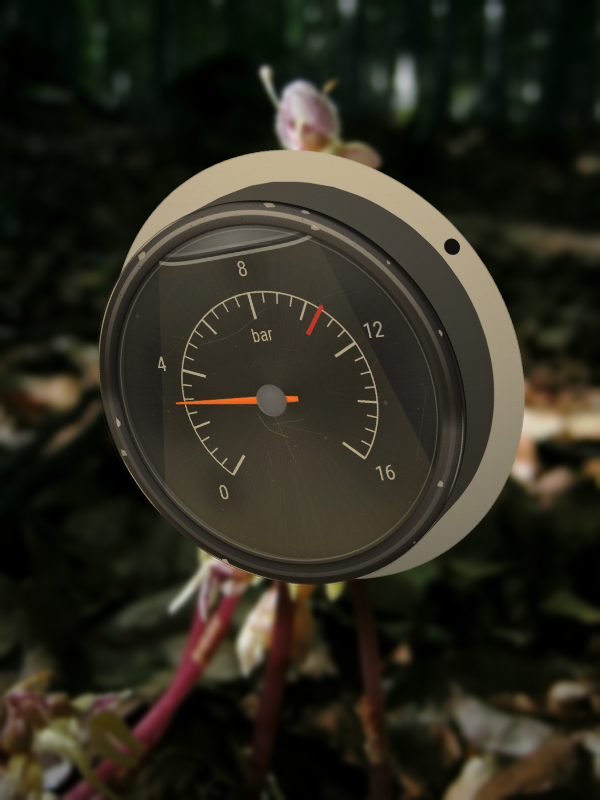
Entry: bar 3
